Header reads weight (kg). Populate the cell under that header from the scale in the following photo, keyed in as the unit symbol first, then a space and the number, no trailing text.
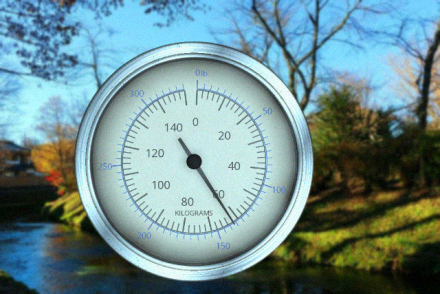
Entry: kg 62
